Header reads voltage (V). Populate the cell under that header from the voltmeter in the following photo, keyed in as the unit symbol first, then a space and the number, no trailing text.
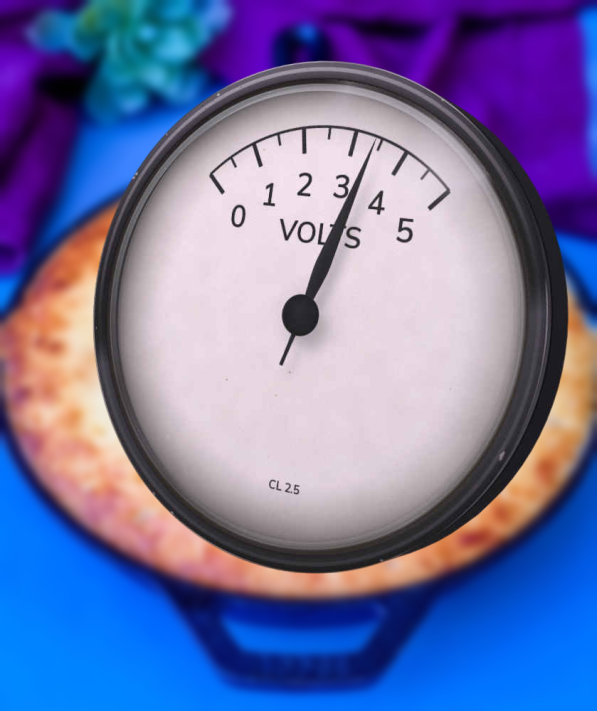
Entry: V 3.5
